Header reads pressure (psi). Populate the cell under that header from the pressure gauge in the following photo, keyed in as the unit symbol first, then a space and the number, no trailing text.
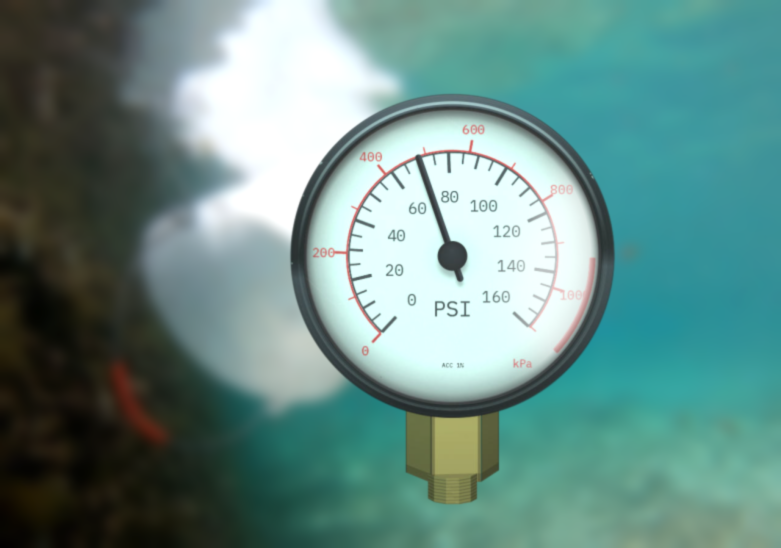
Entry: psi 70
